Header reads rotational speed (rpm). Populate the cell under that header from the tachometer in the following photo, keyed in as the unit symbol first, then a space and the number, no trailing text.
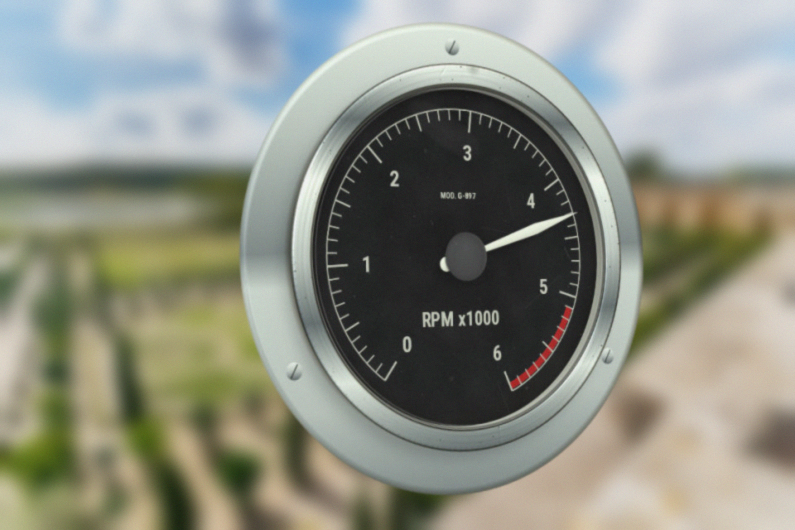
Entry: rpm 4300
